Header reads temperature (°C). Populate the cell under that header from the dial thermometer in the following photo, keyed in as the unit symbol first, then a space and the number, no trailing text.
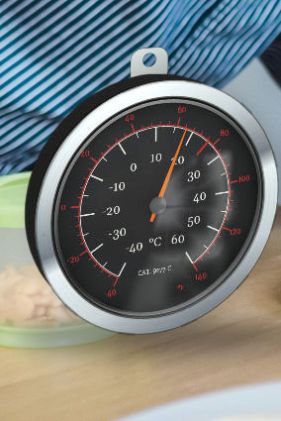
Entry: °C 17.5
